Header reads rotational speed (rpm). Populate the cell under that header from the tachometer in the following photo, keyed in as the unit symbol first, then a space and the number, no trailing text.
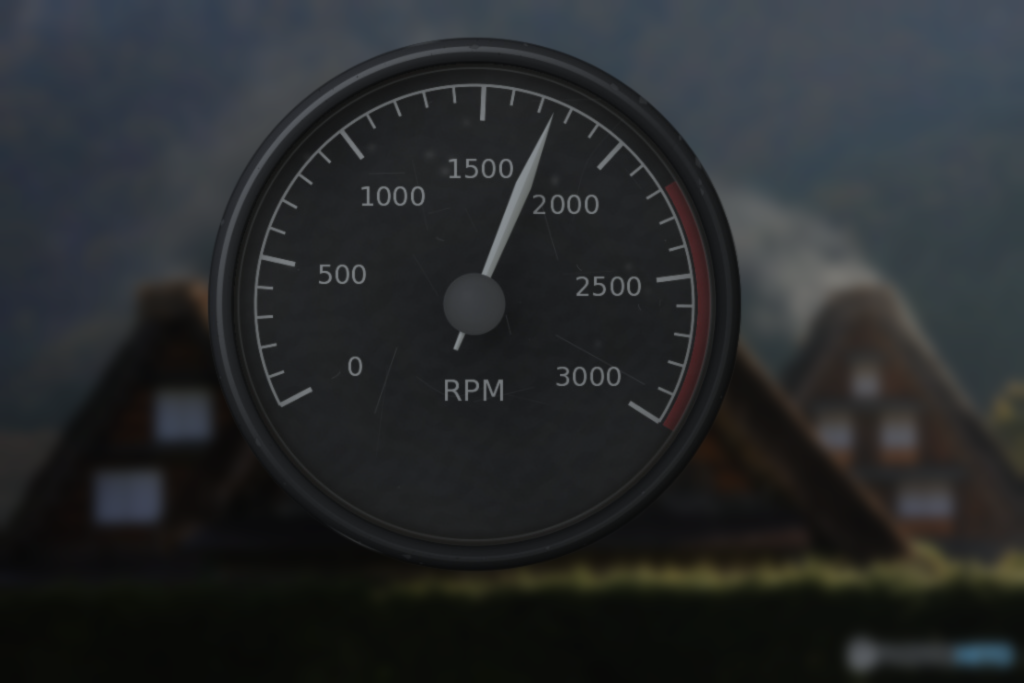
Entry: rpm 1750
